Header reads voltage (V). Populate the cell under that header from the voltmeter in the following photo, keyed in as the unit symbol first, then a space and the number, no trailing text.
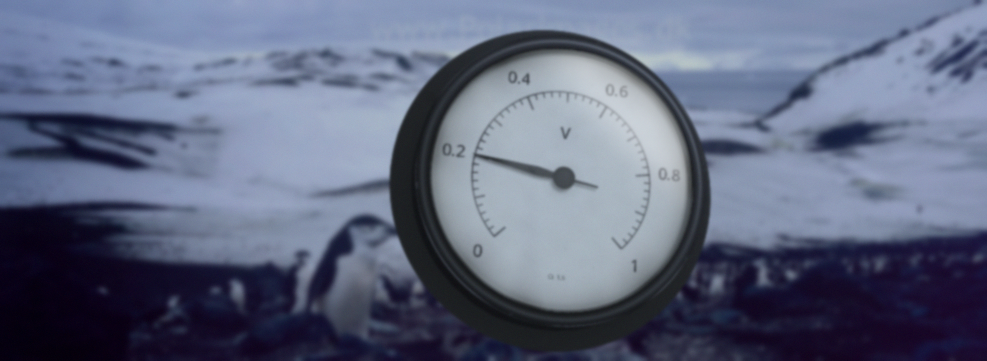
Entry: V 0.2
